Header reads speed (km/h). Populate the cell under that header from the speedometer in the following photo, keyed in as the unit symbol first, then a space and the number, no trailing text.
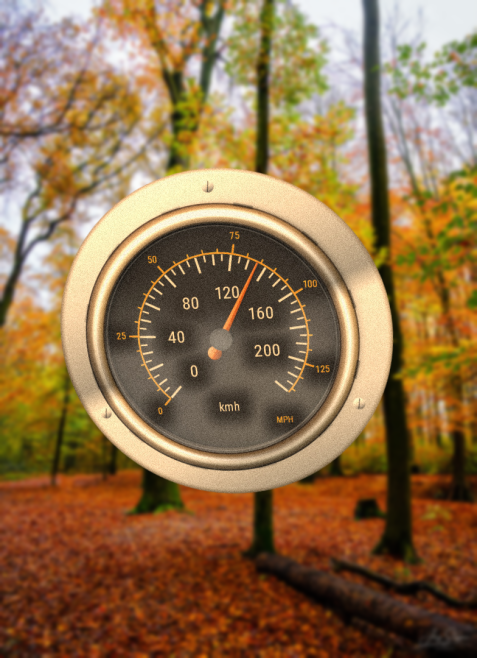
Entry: km/h 135
